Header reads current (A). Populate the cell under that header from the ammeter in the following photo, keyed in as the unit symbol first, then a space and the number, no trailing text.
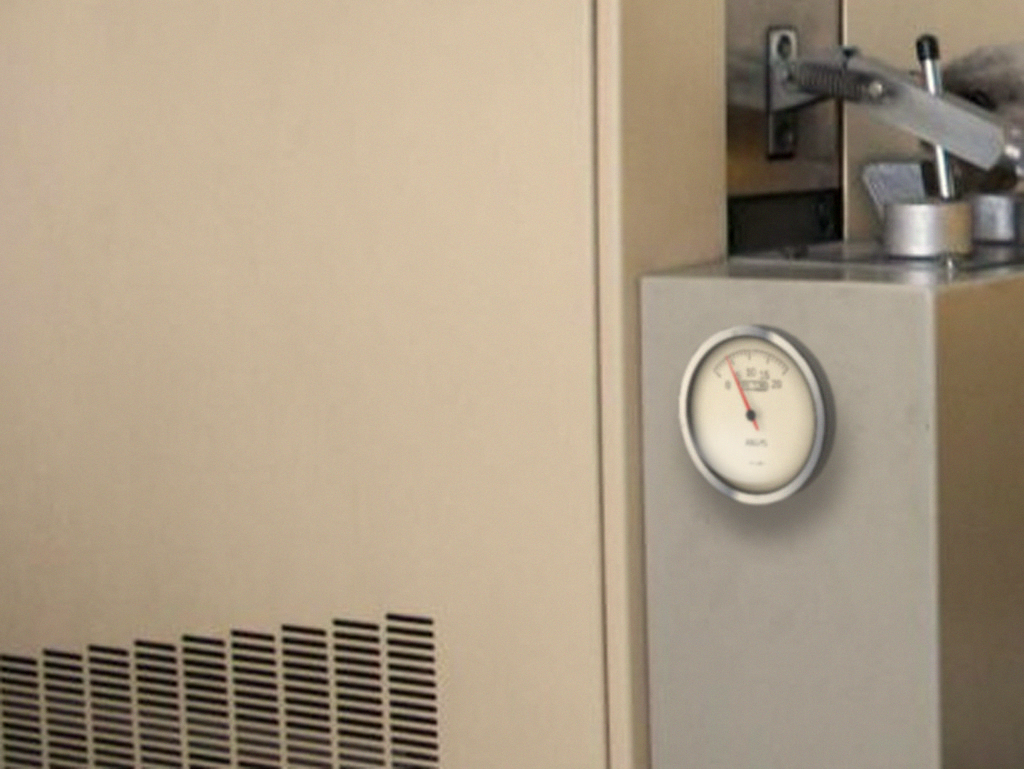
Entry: A 5
